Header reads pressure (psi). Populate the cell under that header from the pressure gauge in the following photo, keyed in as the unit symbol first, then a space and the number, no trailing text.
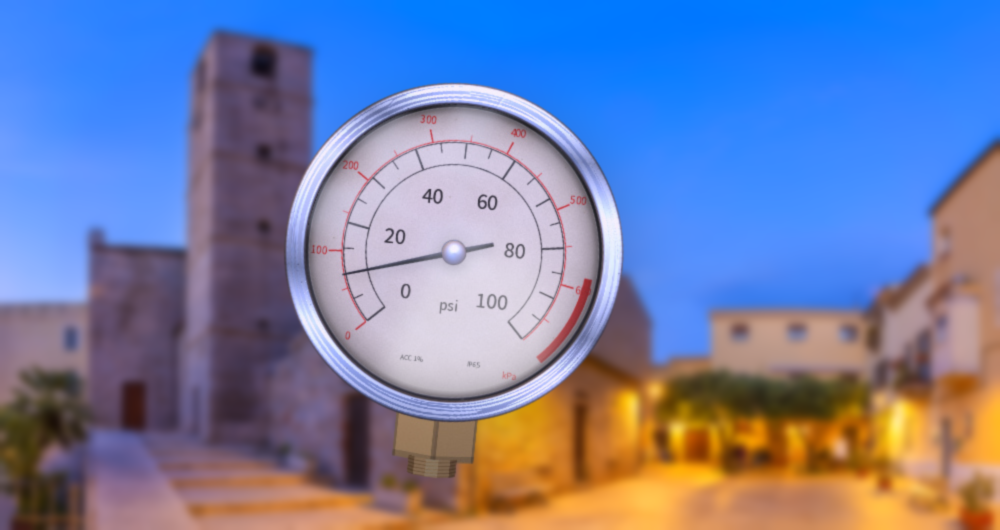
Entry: psi 10
